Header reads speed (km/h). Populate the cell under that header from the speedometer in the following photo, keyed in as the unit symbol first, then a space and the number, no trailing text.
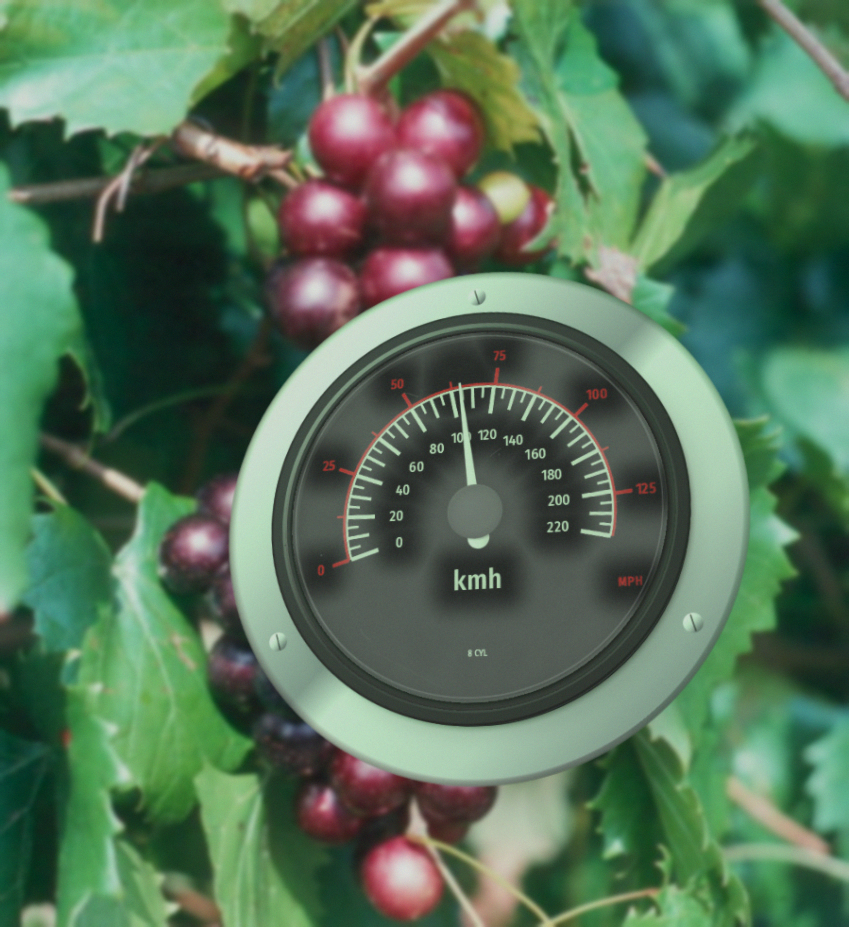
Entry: km/h 105
